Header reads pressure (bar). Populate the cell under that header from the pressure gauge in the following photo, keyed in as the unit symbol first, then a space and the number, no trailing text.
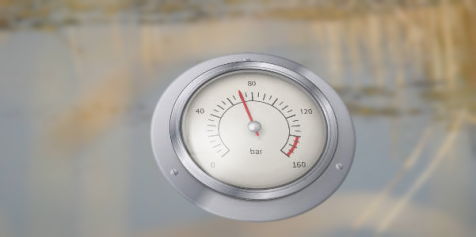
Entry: bar 70
